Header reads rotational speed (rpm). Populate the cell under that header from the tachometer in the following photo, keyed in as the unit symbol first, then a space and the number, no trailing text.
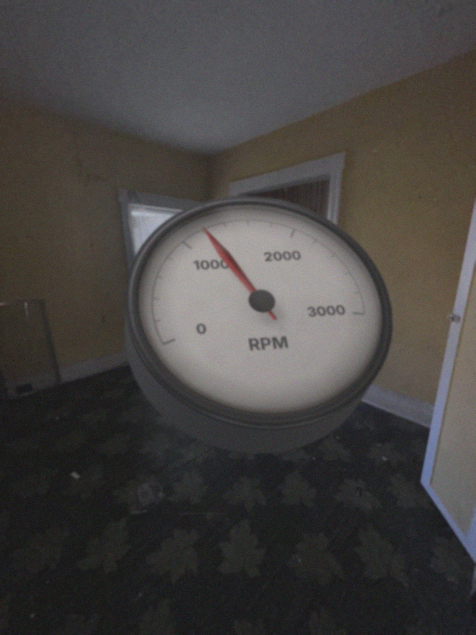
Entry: rpm 1200
